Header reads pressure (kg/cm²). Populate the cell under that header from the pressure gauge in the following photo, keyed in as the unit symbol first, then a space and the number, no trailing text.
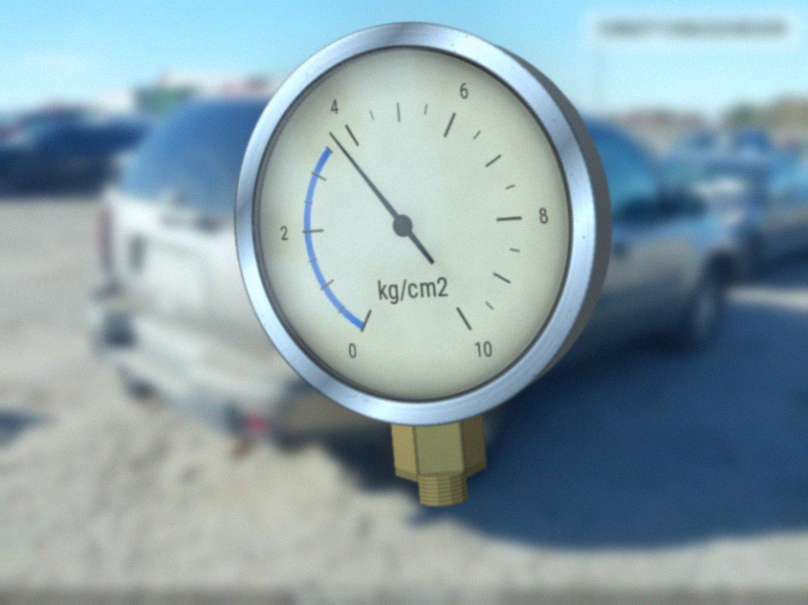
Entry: kg/cm² 3.75
